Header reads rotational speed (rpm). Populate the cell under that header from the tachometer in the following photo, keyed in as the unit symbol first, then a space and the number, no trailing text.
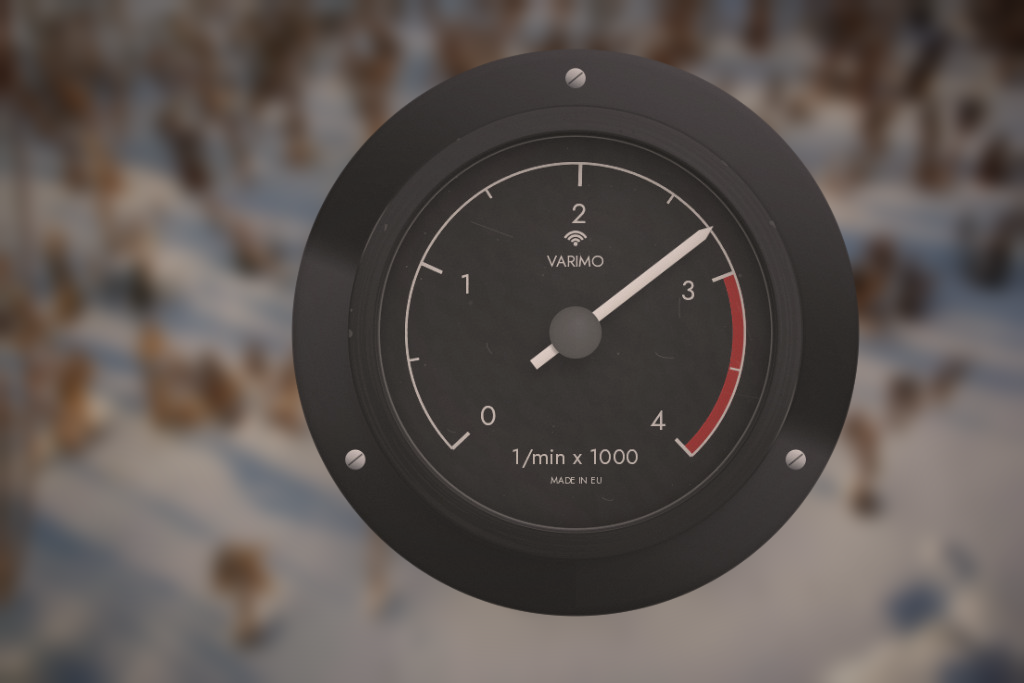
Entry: rpm 2750
